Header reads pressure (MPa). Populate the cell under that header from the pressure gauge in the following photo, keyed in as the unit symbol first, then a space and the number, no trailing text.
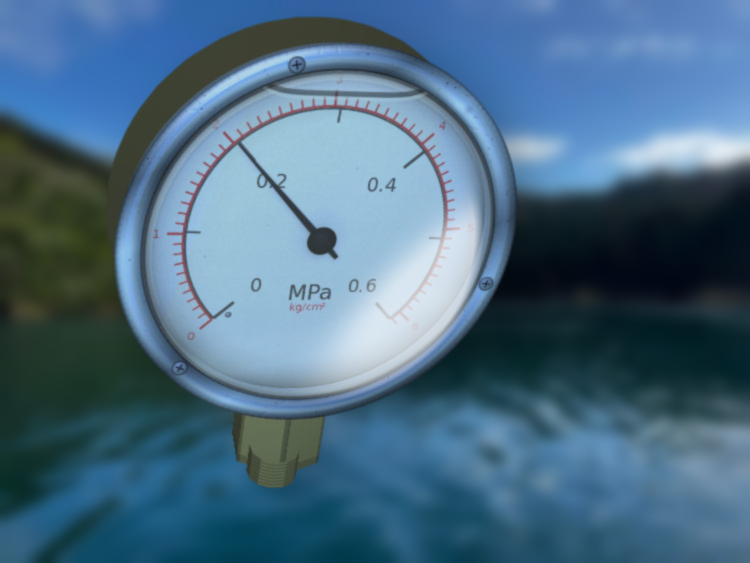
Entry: MPa 0.2
